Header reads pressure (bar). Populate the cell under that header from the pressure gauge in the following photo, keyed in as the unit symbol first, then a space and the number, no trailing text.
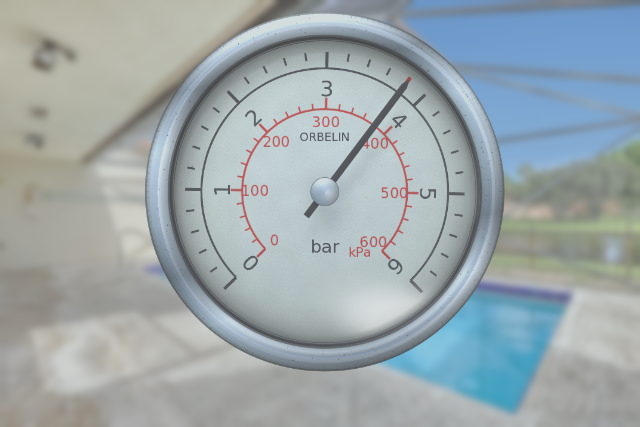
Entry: bar 3.8
